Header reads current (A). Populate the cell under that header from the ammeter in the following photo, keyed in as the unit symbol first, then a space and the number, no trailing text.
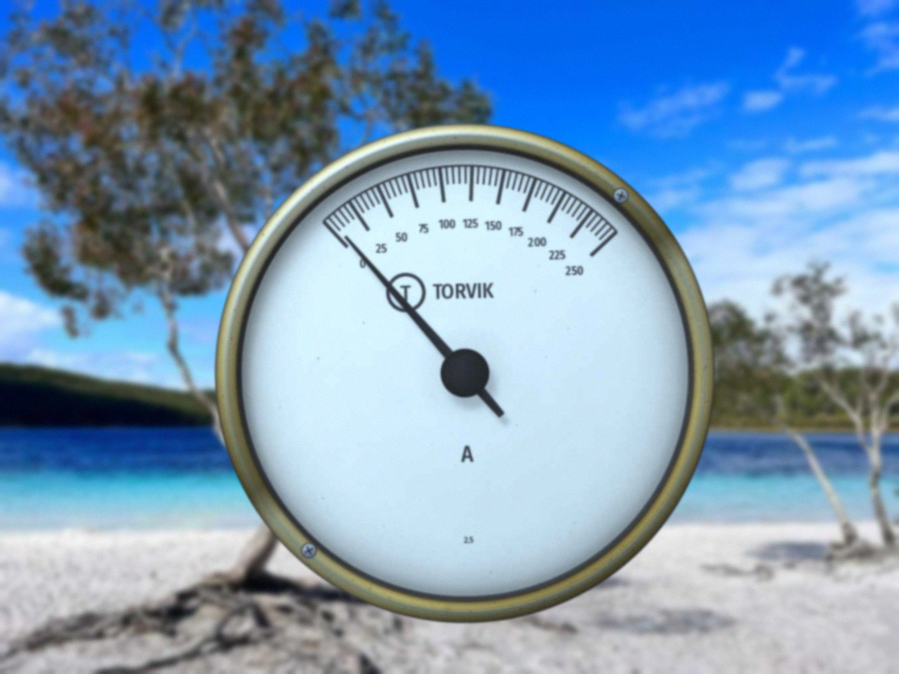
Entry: A 5
